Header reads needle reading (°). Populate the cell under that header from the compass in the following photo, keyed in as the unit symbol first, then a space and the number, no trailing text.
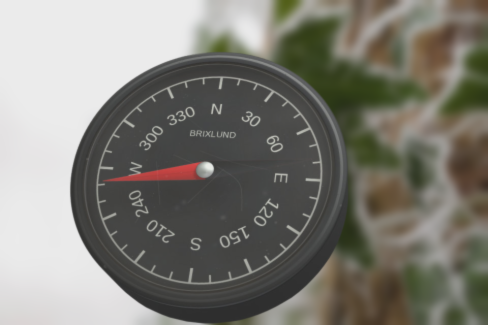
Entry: ° 260
